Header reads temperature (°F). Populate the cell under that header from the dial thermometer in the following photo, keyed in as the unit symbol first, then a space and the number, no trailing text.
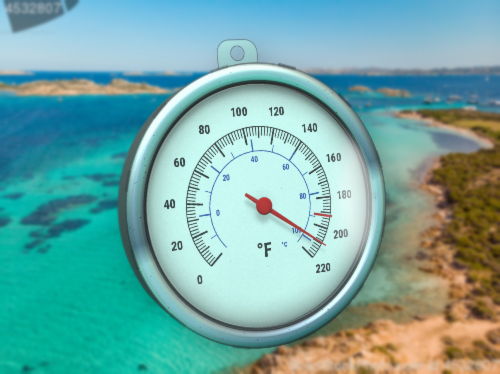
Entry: °F 210
